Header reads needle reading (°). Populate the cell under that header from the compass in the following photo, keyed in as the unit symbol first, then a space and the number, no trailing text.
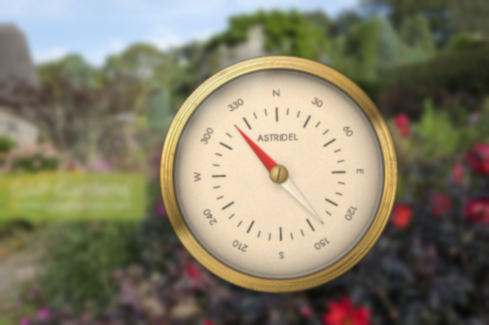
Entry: ° 320
